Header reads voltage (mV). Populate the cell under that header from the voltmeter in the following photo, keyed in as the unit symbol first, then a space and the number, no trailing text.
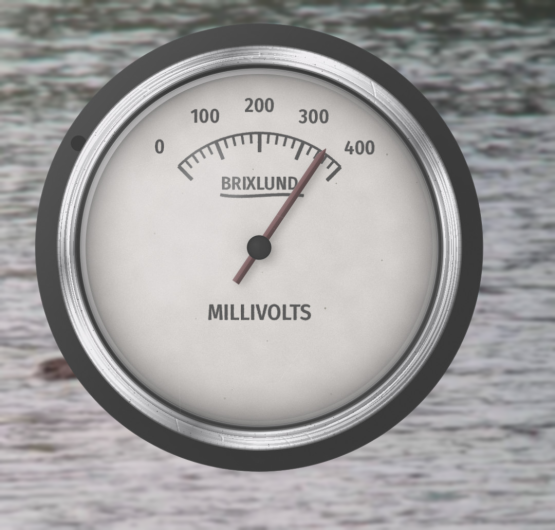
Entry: mV 350
